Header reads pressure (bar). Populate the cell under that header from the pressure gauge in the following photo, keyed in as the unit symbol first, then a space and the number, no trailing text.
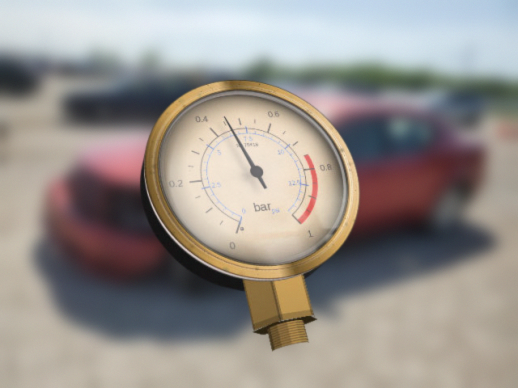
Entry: bar 0.45
